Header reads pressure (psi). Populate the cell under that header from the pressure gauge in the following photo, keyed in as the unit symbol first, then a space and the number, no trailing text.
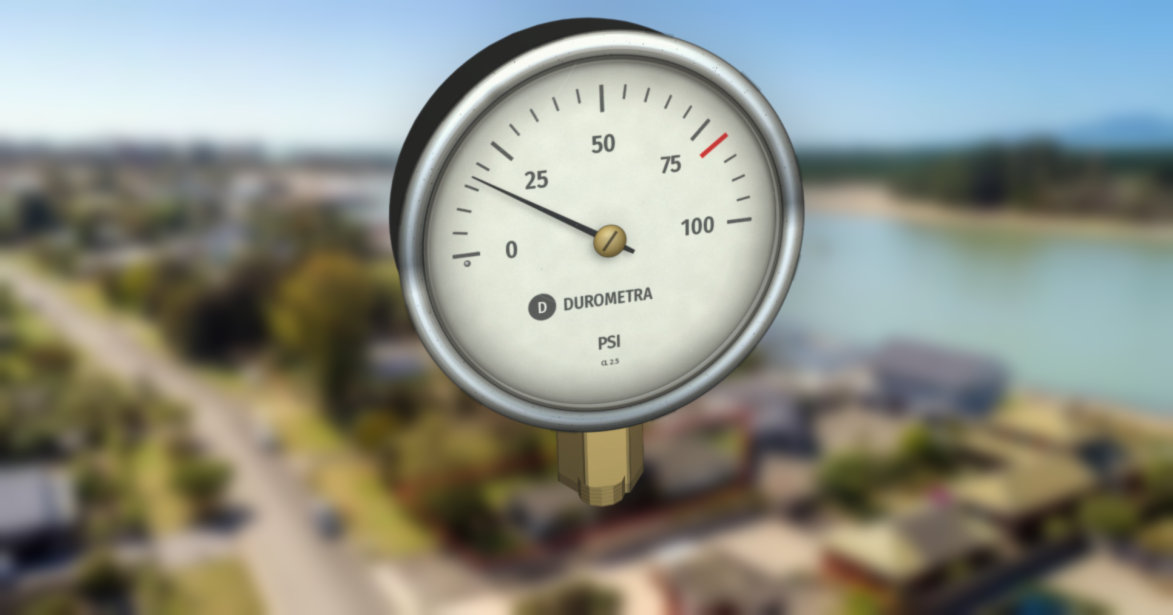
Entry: psi 17.5
